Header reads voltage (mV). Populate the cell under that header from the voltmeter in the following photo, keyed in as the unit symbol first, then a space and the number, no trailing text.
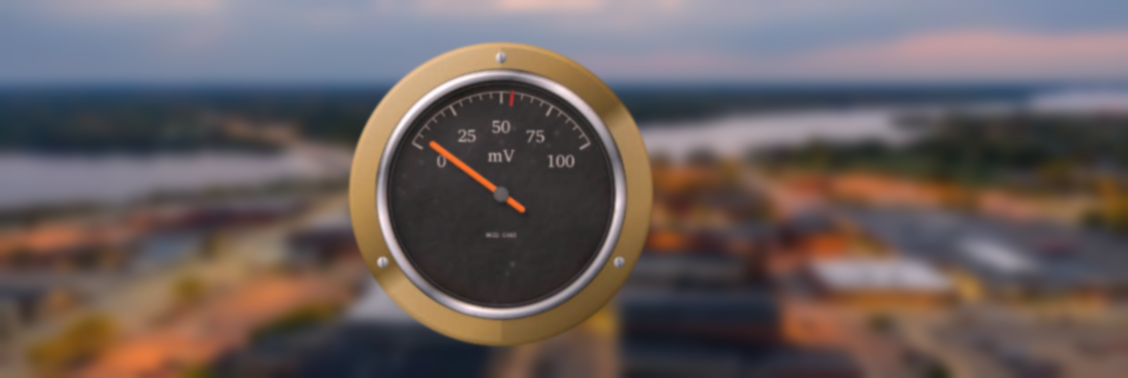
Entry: mV 5
